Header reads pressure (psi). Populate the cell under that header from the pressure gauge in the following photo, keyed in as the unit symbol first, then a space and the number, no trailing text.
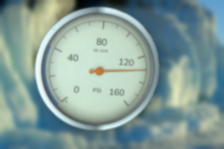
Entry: psi 130
